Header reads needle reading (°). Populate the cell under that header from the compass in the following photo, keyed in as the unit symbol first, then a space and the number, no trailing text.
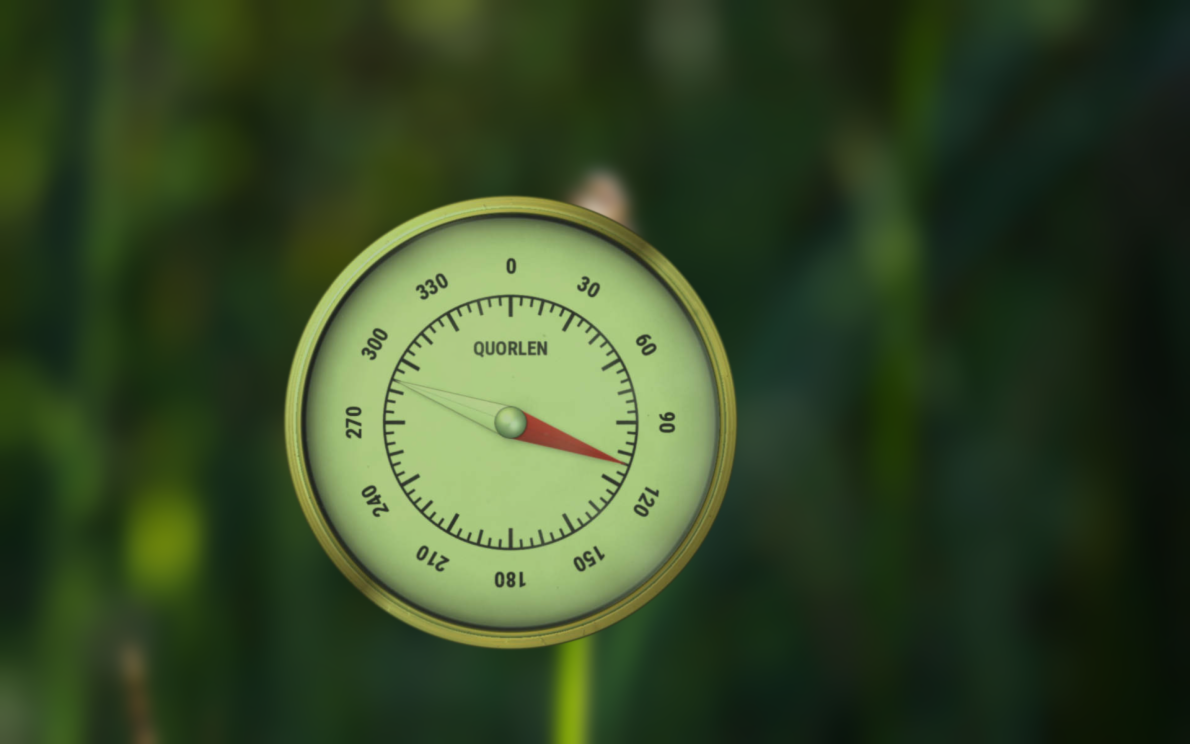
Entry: ° 110
